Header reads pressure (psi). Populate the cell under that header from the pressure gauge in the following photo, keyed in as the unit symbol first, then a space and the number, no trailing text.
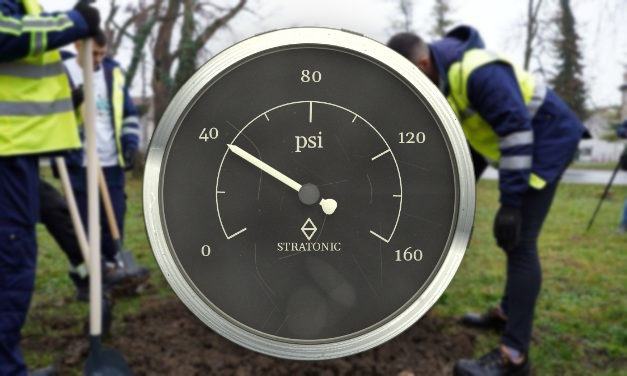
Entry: psi 40
